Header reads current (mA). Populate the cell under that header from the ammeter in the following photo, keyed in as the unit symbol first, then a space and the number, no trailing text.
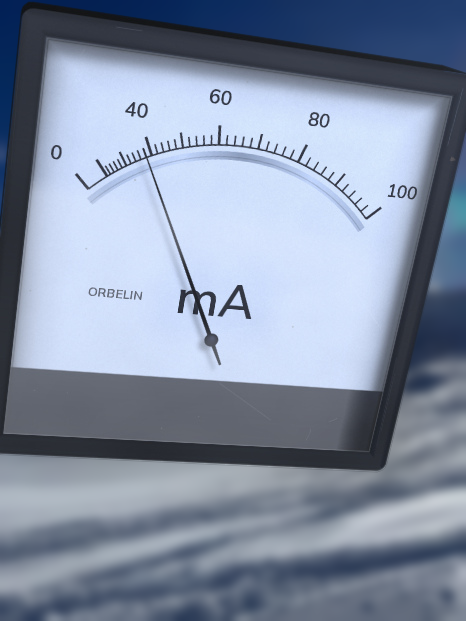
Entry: mA 38
